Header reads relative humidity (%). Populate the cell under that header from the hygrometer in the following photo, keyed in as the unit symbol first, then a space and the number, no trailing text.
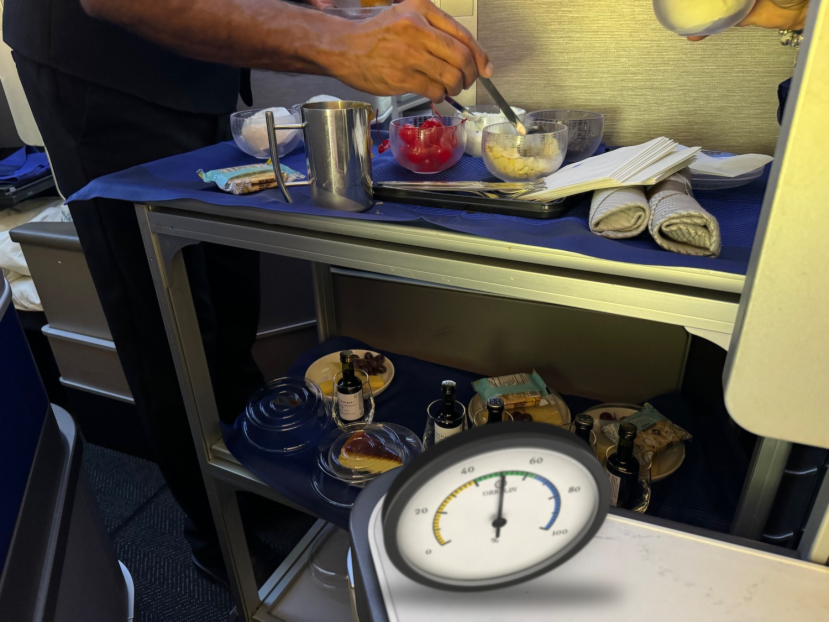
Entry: % 50
